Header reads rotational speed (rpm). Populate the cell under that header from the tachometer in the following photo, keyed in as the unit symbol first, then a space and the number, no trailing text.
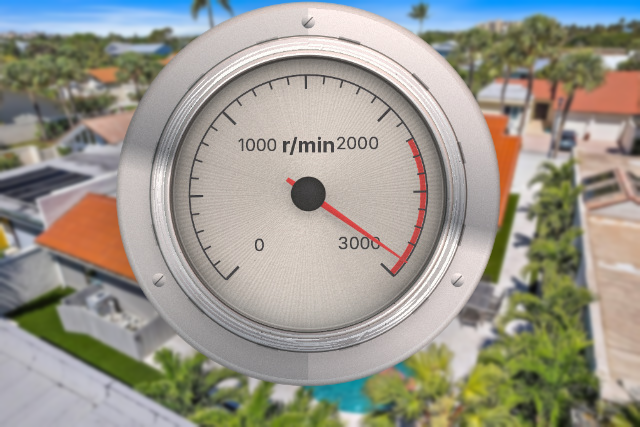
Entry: rpm 2900
